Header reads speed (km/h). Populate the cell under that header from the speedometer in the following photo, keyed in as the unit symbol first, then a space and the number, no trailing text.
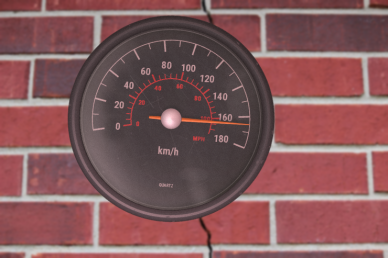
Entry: km/h 165
